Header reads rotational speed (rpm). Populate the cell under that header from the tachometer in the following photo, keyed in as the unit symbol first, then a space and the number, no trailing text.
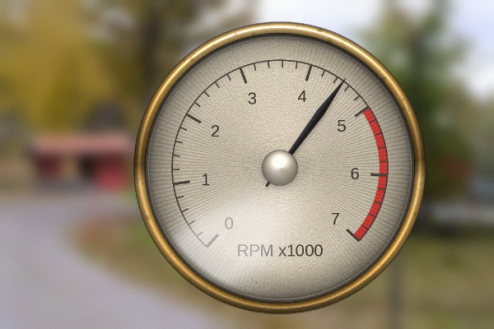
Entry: rpm 4500
